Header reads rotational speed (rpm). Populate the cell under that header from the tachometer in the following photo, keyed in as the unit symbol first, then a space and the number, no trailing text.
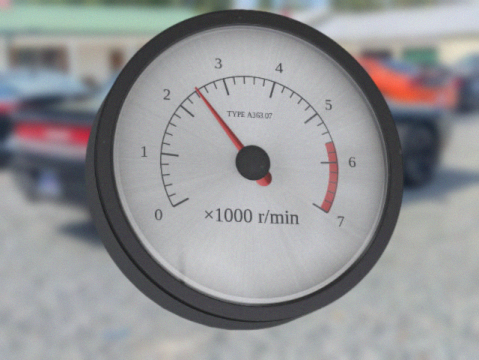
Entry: rpm 2400
